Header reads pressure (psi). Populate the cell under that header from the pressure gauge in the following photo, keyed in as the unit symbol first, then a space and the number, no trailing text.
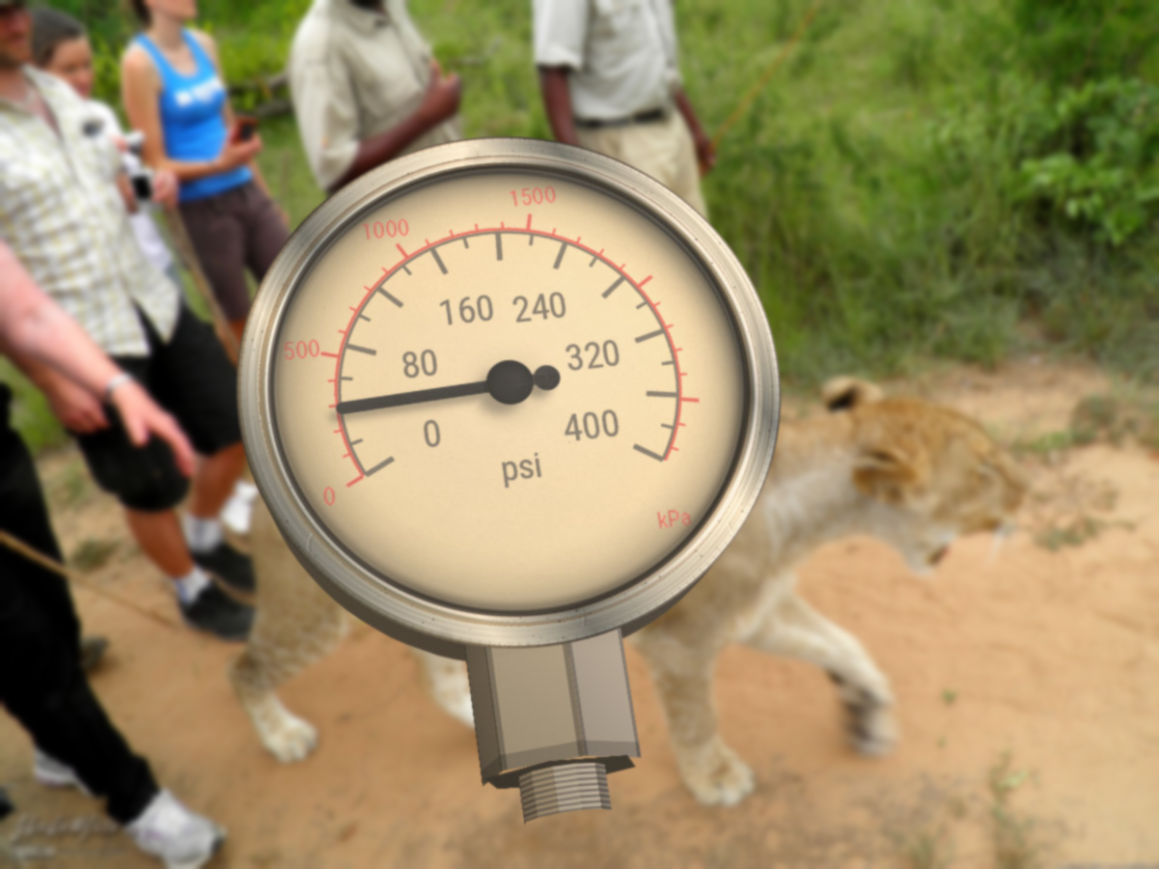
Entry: psi 40
